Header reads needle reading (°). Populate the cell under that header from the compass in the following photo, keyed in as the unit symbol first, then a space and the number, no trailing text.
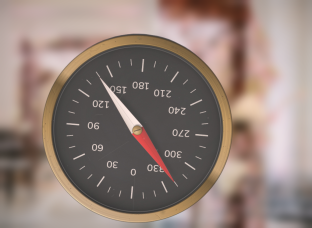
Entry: ° 320
